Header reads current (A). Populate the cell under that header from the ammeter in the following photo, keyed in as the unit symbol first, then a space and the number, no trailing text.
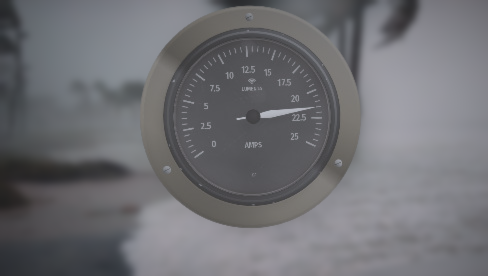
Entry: A 21.5
